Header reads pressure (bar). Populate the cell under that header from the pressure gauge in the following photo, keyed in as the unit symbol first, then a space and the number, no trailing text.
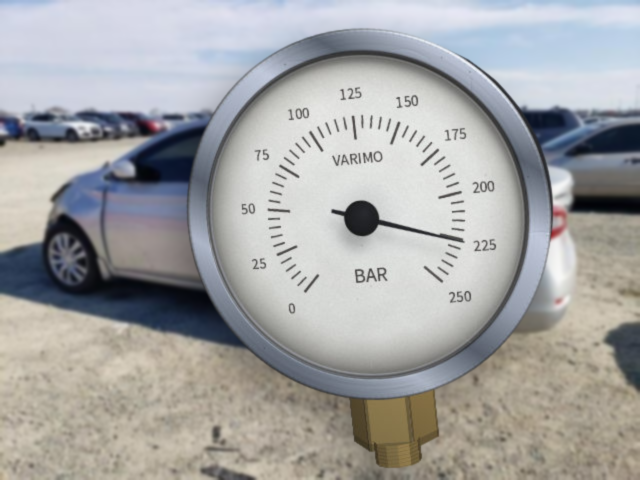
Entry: bar 225
